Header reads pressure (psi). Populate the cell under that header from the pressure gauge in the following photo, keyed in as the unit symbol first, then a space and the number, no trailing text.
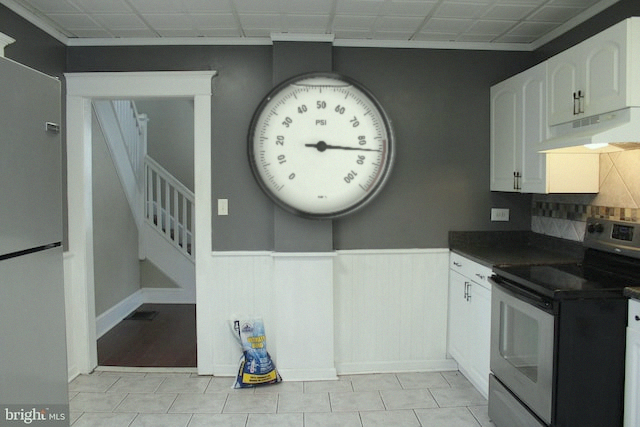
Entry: psi 85
